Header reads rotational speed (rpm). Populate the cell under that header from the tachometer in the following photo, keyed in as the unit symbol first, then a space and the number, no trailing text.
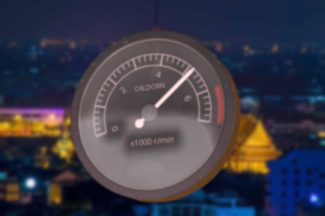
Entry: rpm 5200
